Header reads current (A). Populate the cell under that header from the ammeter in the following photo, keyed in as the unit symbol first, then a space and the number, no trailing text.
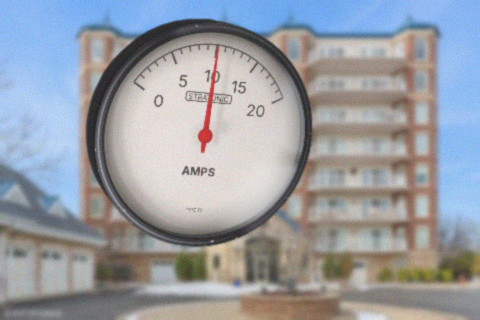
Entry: A 10
